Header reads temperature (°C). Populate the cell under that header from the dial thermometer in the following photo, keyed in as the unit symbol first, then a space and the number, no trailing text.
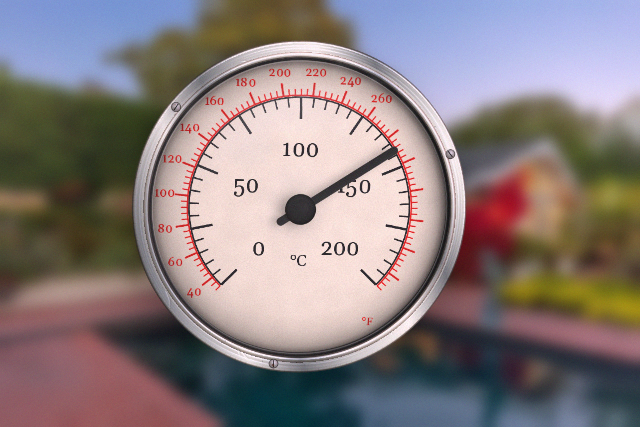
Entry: °C 142.5
